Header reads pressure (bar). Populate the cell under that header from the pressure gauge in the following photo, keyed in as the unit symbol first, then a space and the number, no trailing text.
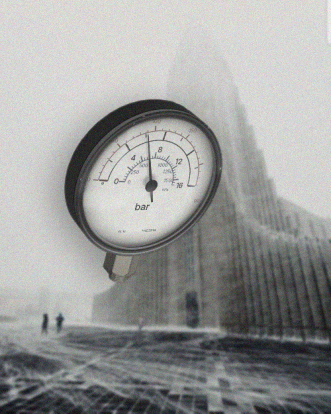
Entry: bar 6
